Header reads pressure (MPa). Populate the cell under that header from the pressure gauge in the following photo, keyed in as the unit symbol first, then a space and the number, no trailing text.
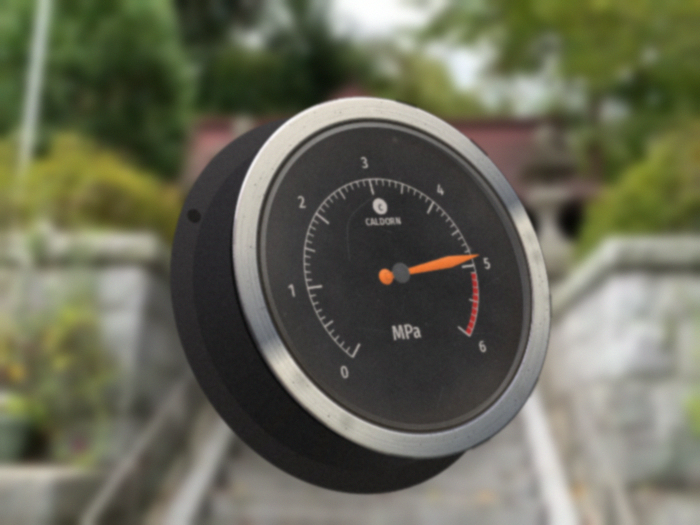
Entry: MPa 4.9
